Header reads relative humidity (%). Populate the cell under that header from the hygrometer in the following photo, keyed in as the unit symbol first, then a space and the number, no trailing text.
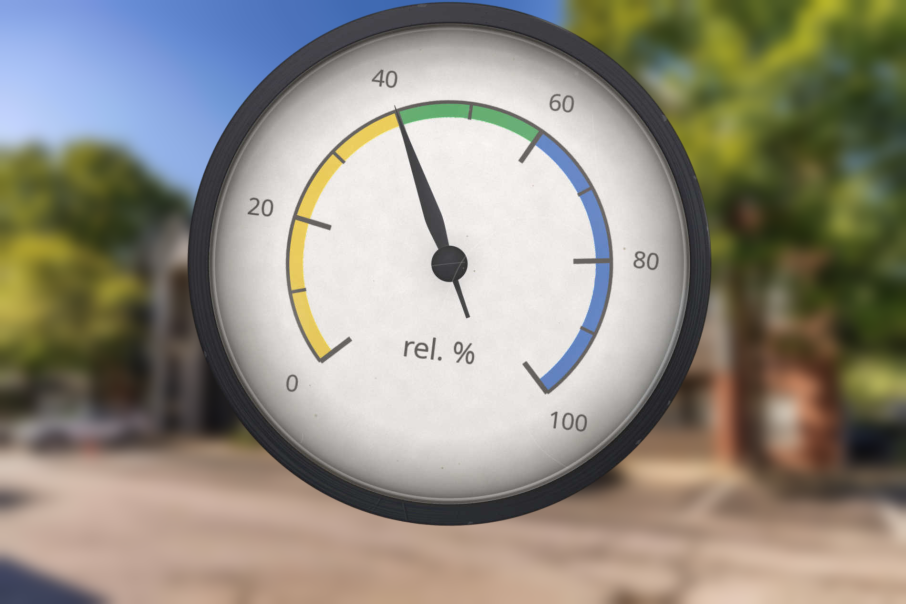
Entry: % 40
